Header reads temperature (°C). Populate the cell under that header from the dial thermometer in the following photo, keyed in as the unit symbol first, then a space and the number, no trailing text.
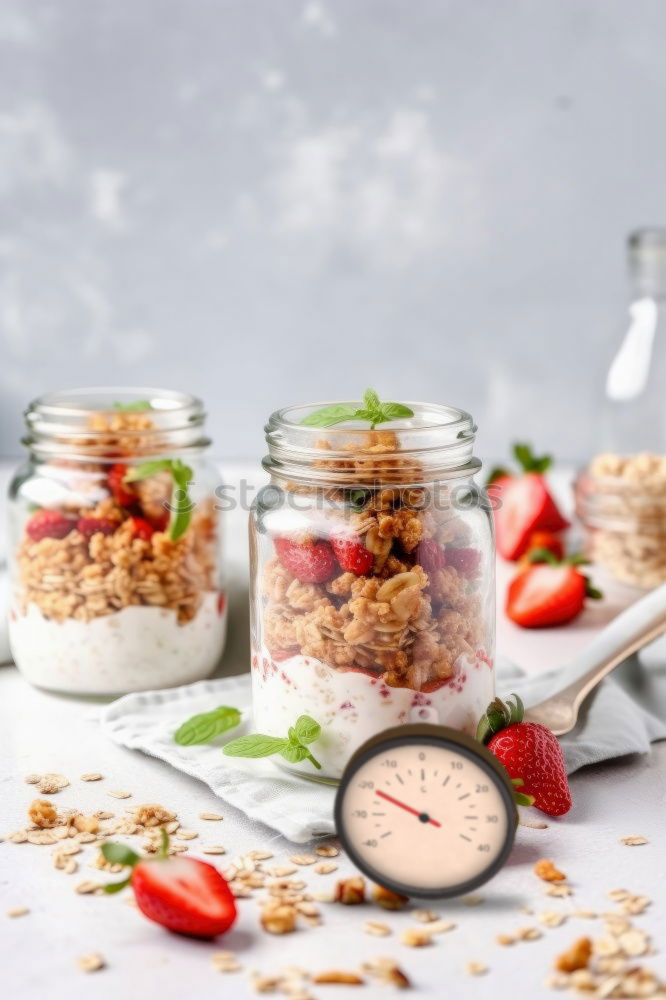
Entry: °C -20
